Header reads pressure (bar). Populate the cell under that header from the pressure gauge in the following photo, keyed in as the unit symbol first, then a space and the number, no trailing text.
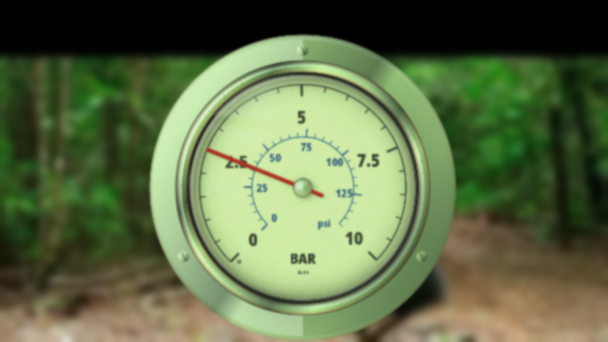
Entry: bar 2.5
